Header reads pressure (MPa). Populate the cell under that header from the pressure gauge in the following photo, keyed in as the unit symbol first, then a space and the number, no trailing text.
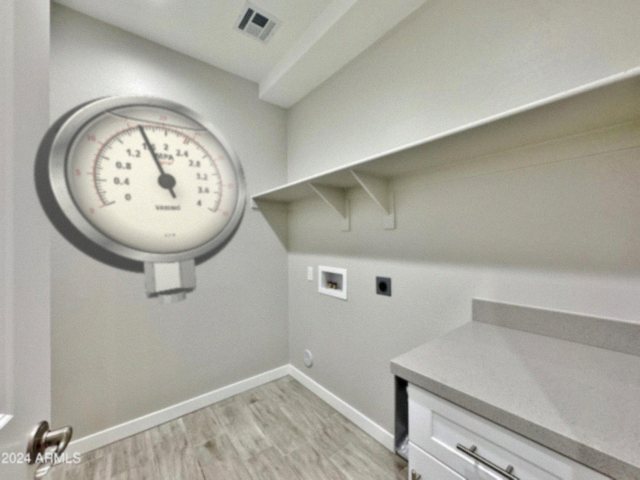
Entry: MPa 1.6
